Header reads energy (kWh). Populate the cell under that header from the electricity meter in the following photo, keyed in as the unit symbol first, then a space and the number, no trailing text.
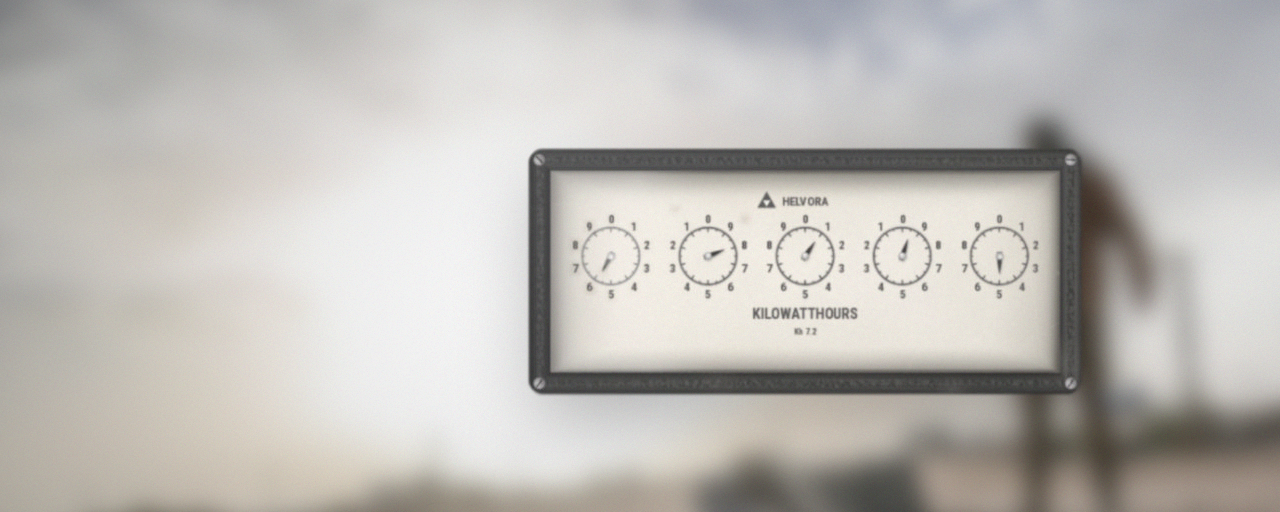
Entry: kWh 58095
